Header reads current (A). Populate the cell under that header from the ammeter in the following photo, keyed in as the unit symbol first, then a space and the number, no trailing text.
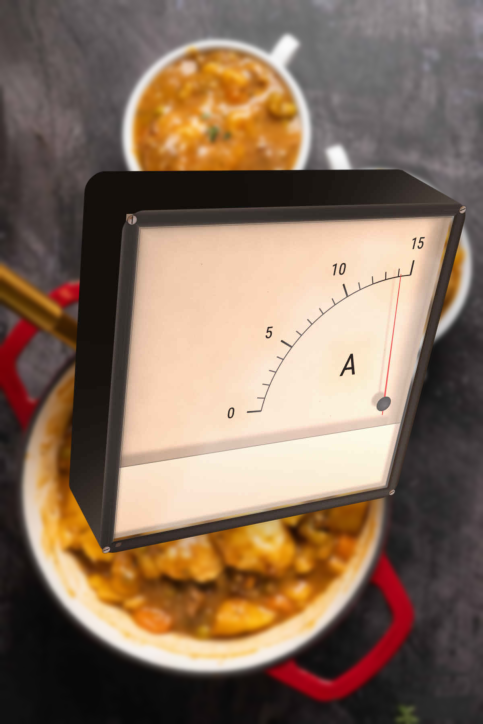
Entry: A 14
